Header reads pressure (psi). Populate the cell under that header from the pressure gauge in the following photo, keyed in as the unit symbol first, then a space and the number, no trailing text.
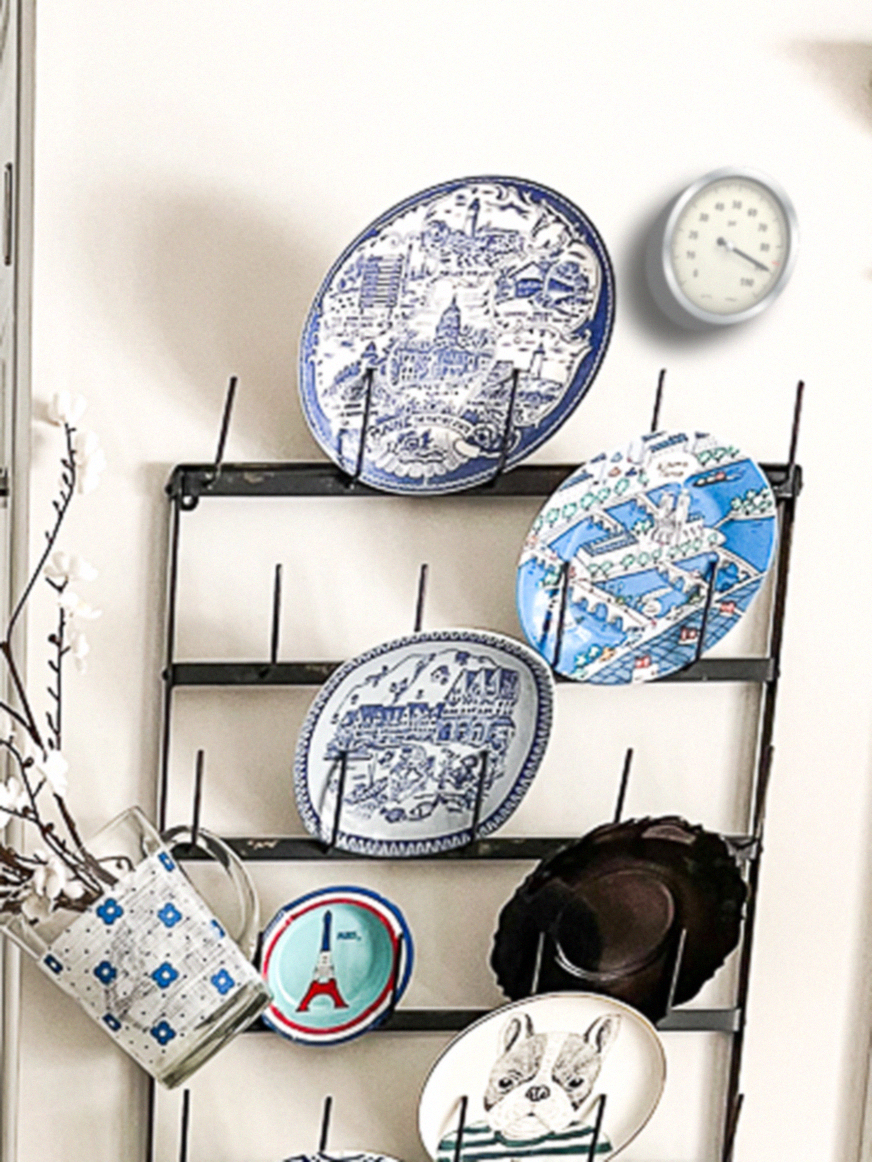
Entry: psi 90
